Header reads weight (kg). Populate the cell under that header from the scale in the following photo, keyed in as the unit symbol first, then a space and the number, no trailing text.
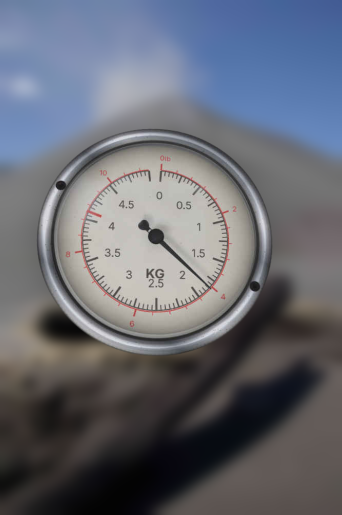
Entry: kg 1.85
